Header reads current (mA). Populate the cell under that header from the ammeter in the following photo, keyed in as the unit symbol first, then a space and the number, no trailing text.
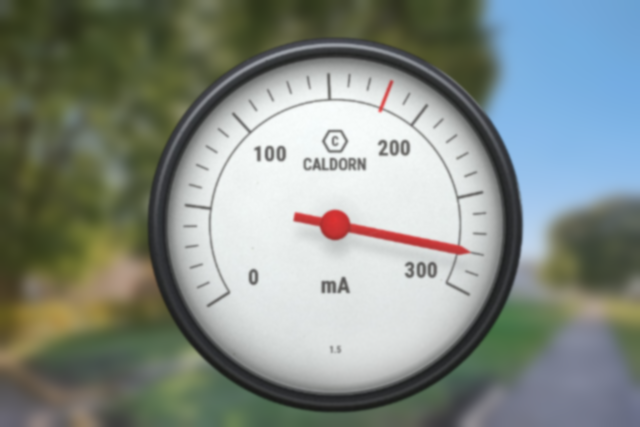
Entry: mA 280
